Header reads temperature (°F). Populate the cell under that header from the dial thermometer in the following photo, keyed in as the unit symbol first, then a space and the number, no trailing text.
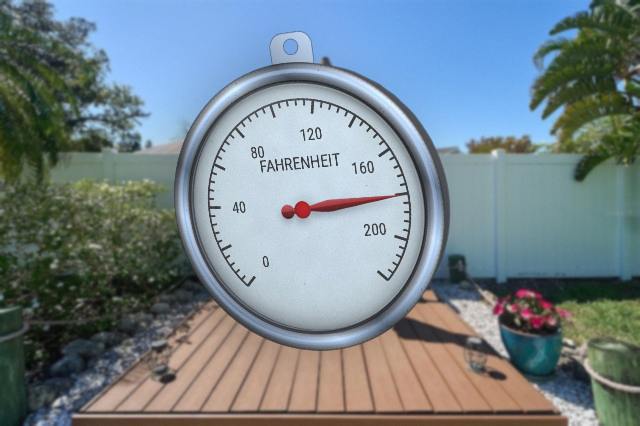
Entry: °F 180
